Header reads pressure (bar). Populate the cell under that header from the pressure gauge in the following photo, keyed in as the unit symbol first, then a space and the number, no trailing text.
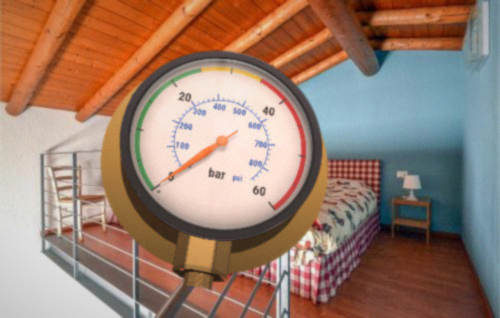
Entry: bar 0
